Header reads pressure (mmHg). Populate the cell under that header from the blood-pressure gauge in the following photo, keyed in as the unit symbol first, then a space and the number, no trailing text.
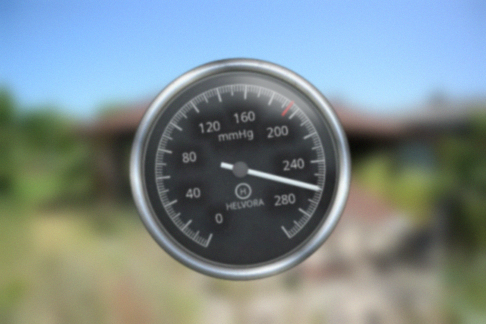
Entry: mmHg 260
